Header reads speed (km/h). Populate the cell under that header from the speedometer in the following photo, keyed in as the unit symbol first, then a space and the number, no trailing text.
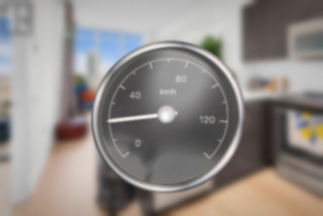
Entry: km/h 20
